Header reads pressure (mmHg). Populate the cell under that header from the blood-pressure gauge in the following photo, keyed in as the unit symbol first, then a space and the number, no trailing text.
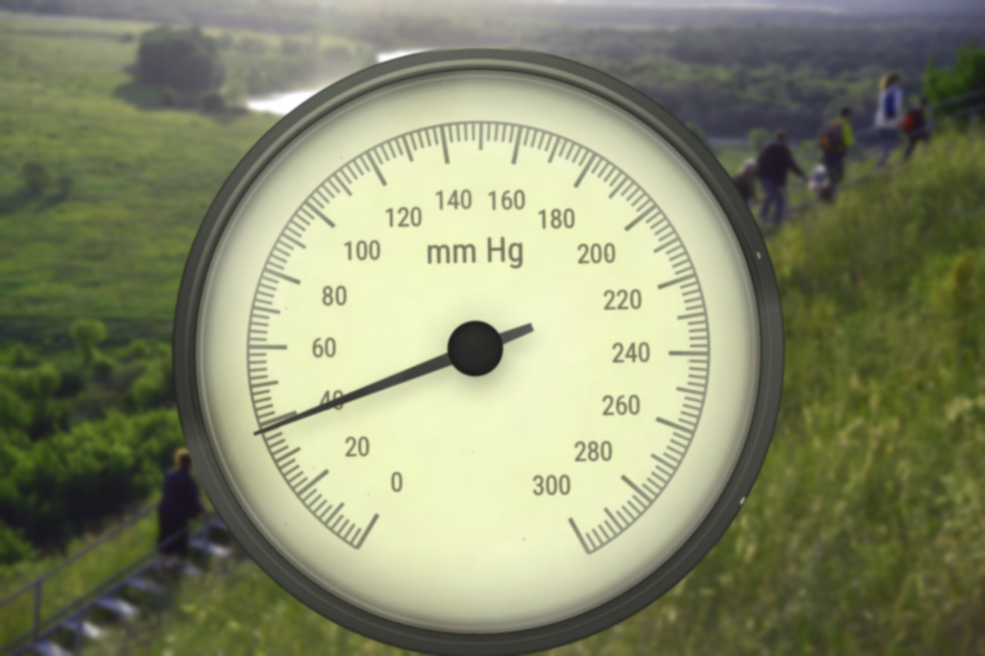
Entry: mmHg 38
